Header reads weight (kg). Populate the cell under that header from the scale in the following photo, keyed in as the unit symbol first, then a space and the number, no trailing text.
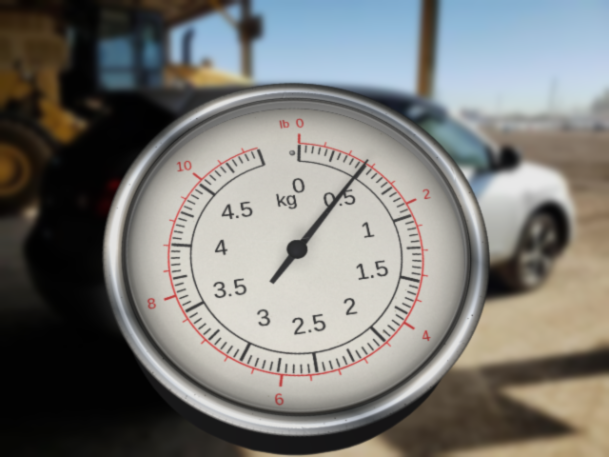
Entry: kg 0.5
